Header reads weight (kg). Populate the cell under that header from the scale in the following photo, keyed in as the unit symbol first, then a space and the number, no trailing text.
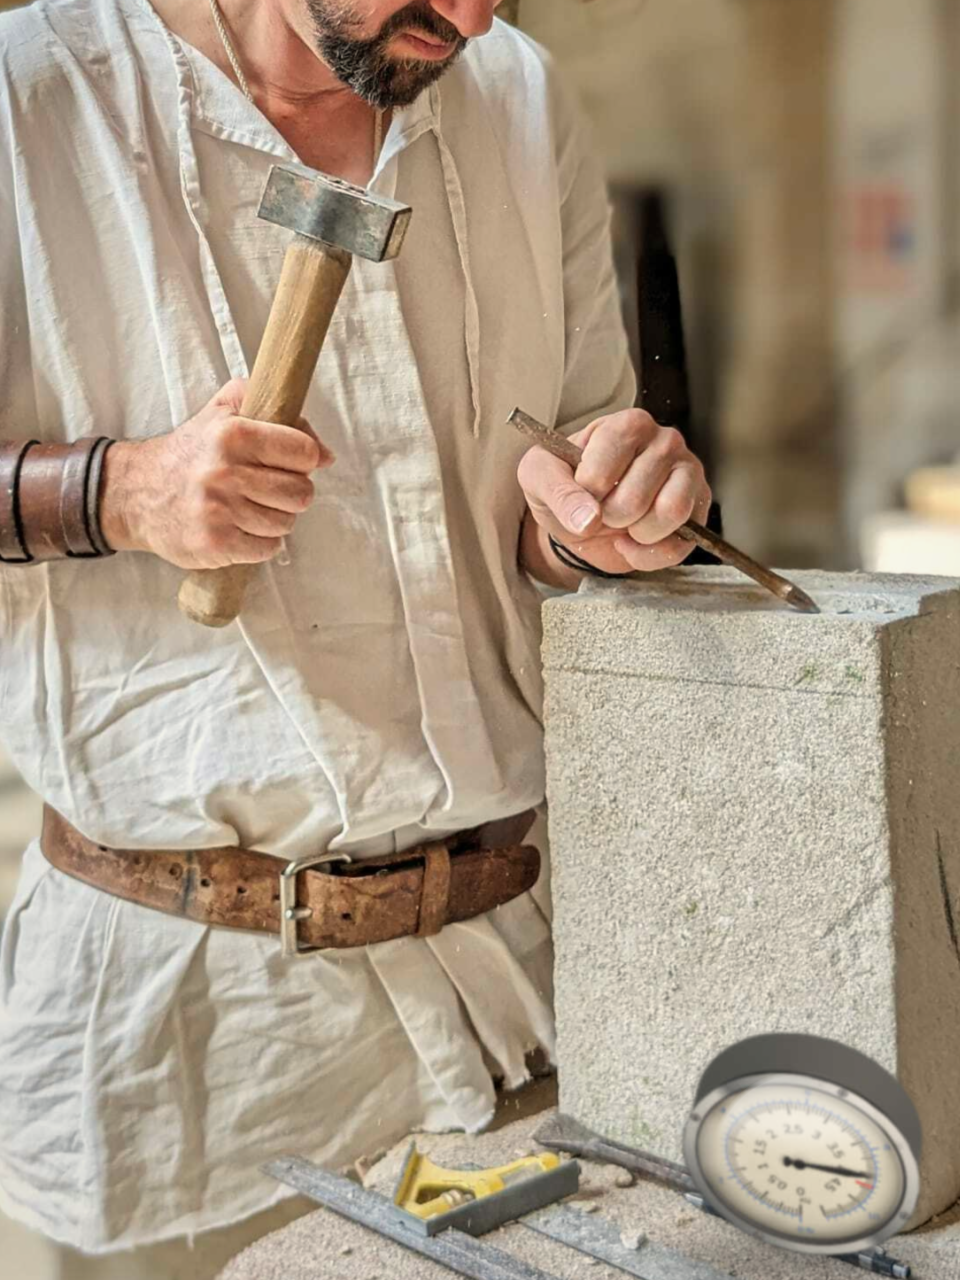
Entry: kg 4
